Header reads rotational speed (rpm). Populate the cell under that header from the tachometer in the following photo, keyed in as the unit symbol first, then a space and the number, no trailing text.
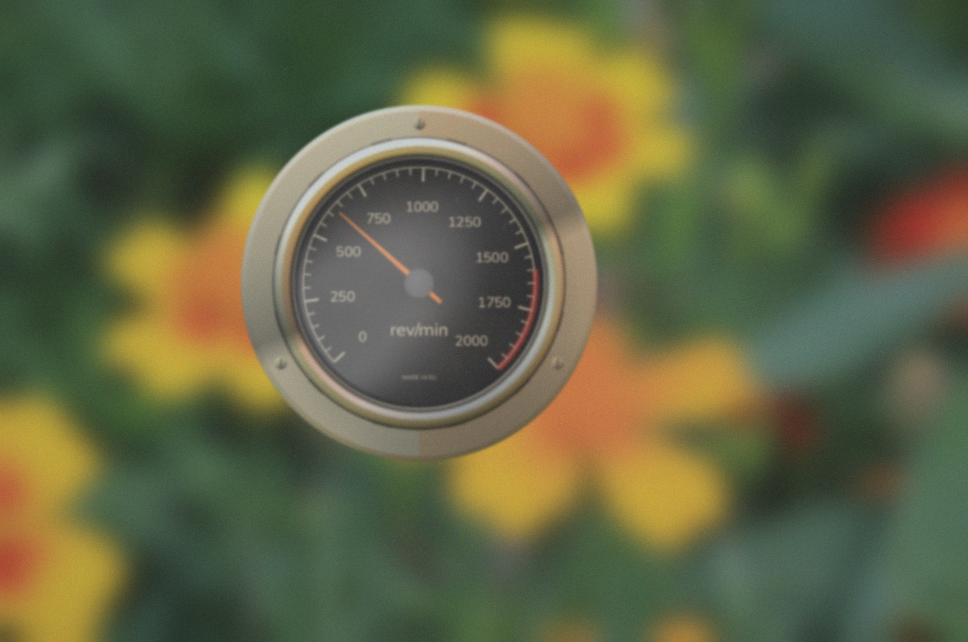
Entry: rpm 625
